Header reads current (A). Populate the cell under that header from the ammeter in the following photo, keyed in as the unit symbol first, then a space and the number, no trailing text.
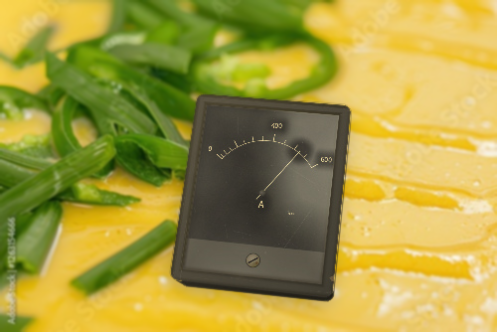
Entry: A 525
